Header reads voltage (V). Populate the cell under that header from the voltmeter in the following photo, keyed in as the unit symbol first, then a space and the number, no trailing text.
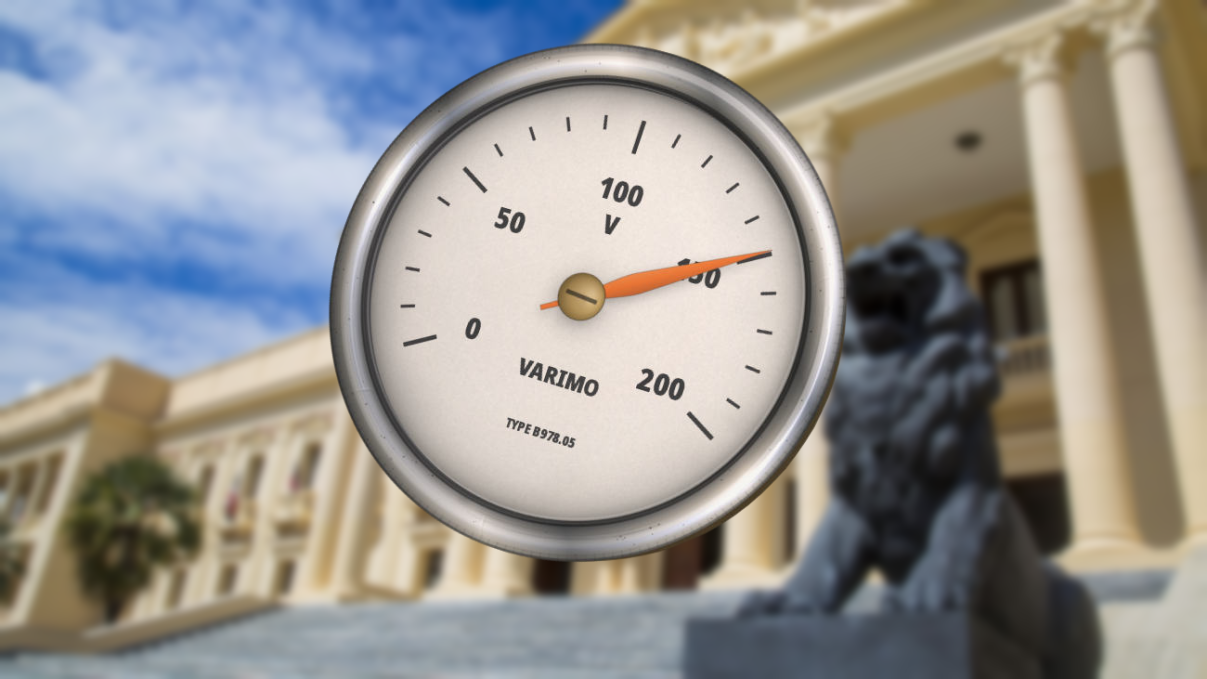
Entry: V 150
